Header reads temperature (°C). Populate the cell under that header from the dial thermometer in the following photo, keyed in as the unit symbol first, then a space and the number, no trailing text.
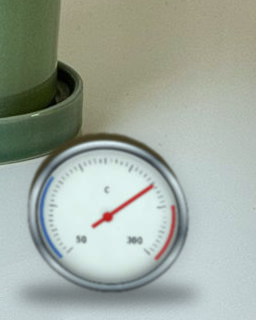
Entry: °C 225
